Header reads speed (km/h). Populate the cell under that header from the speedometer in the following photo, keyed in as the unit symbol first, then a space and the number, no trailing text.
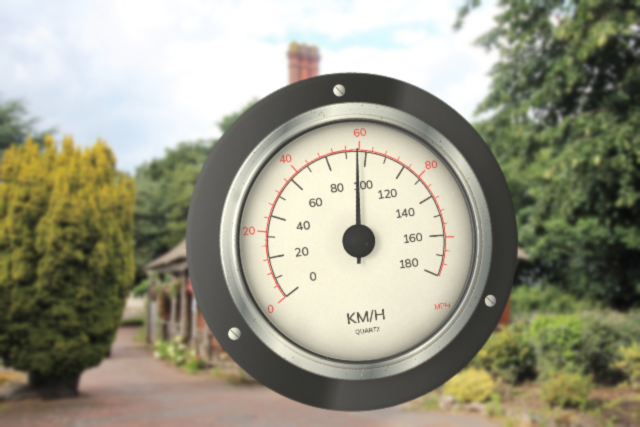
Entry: km/h 95
